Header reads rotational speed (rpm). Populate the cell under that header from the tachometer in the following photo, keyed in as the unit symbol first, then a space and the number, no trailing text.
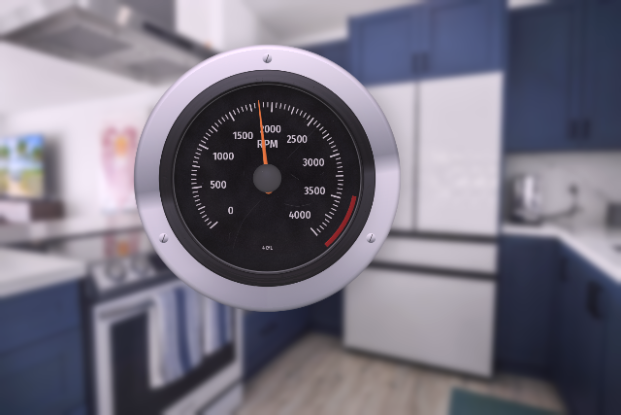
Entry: rpm 1850
